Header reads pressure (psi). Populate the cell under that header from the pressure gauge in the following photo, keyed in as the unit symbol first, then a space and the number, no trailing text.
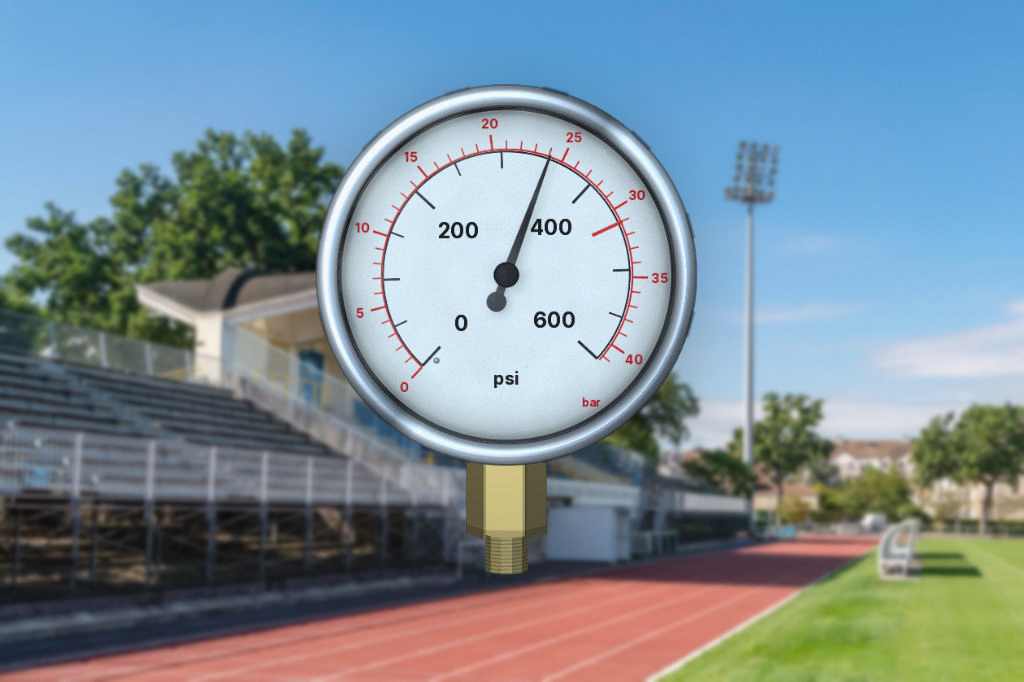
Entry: psi 350
